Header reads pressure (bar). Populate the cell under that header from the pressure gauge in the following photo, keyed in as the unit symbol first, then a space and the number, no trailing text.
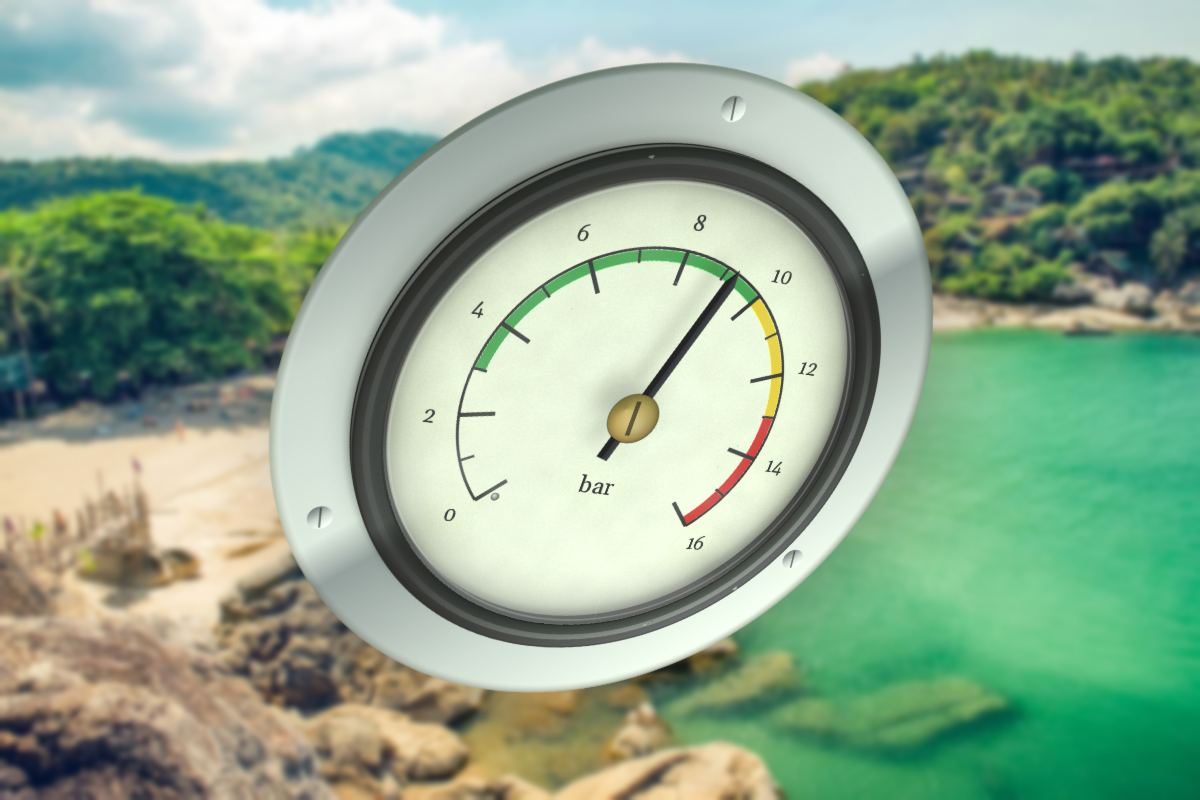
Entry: bar 9
